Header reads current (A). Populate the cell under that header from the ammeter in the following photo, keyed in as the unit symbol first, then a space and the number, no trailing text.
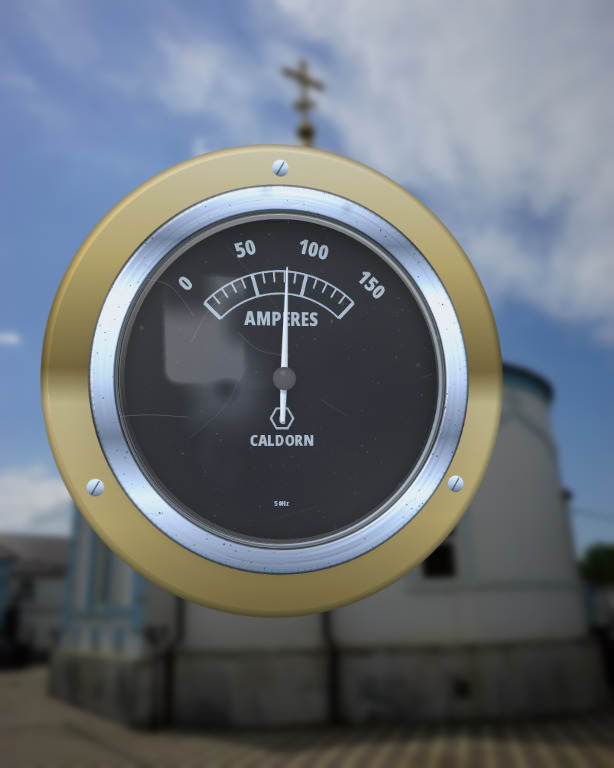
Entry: A 80
